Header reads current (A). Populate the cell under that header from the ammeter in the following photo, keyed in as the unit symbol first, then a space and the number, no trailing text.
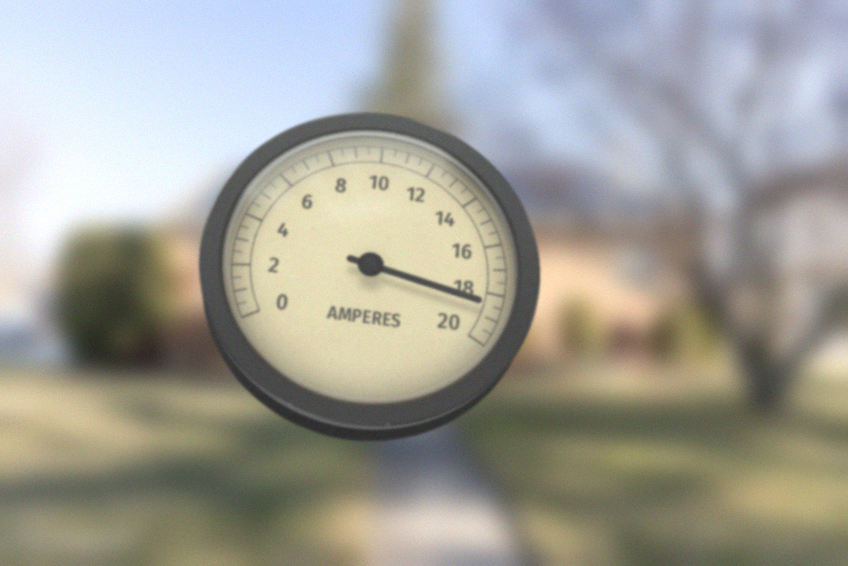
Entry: A 18.5
